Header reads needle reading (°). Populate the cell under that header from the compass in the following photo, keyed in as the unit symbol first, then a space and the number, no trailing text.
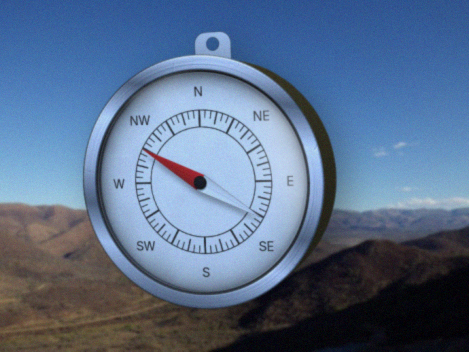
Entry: ° 300
